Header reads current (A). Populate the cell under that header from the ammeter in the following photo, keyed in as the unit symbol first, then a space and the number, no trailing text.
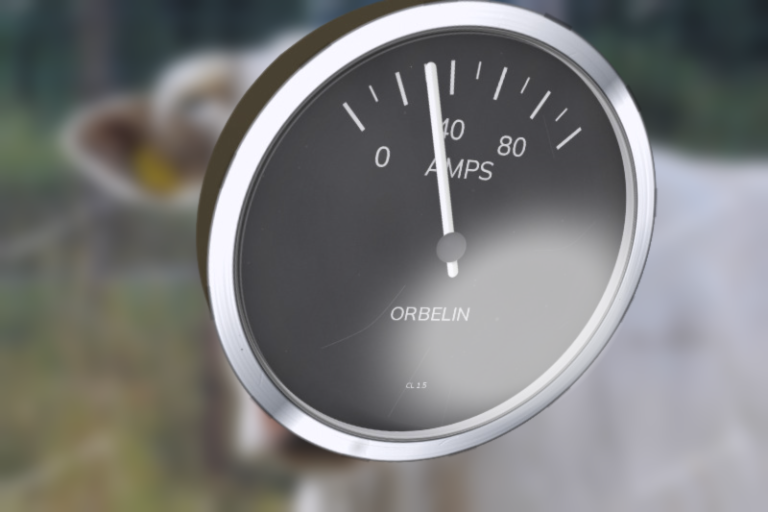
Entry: A 30
